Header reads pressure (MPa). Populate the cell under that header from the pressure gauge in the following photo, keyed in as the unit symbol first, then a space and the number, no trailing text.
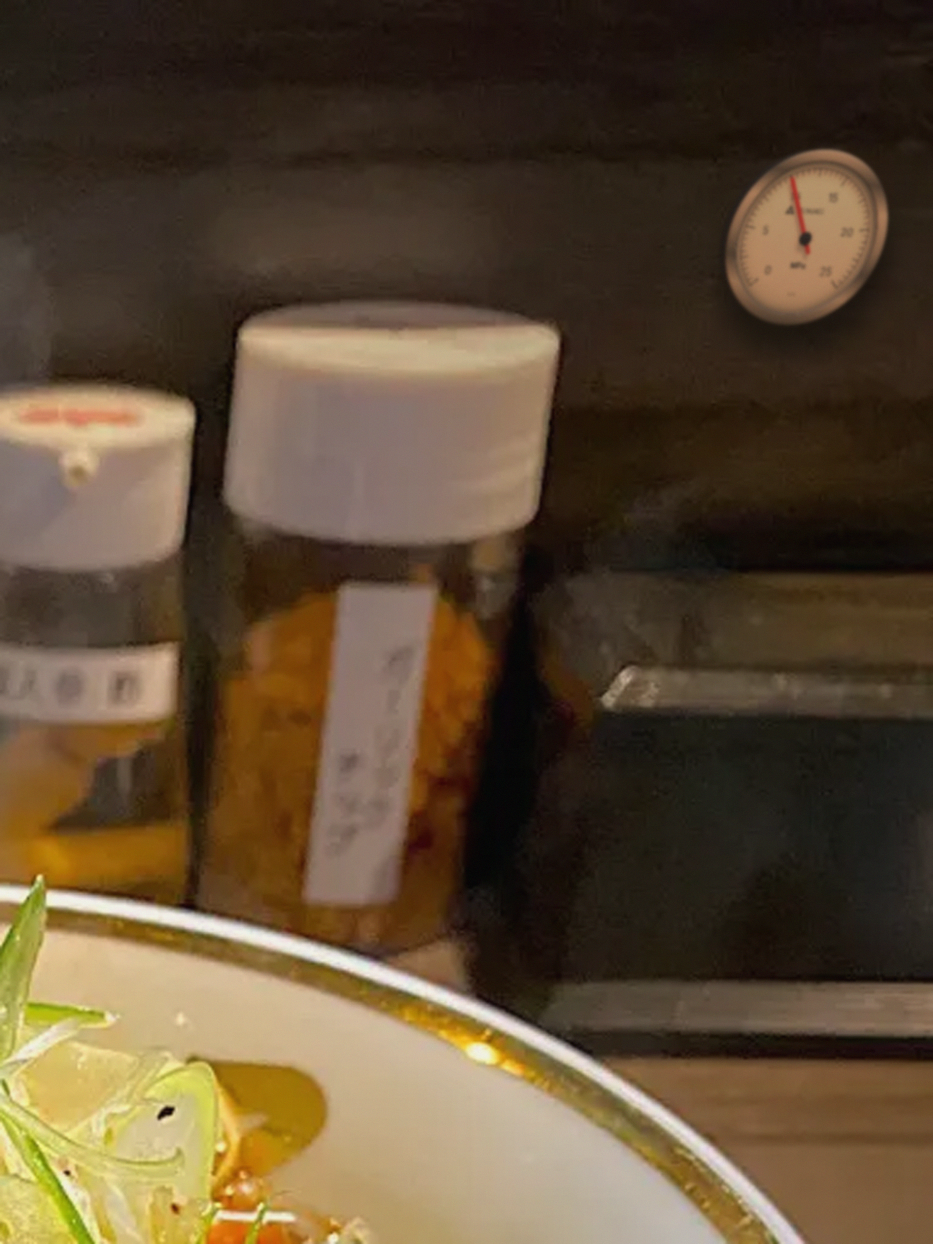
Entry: MPa 10
